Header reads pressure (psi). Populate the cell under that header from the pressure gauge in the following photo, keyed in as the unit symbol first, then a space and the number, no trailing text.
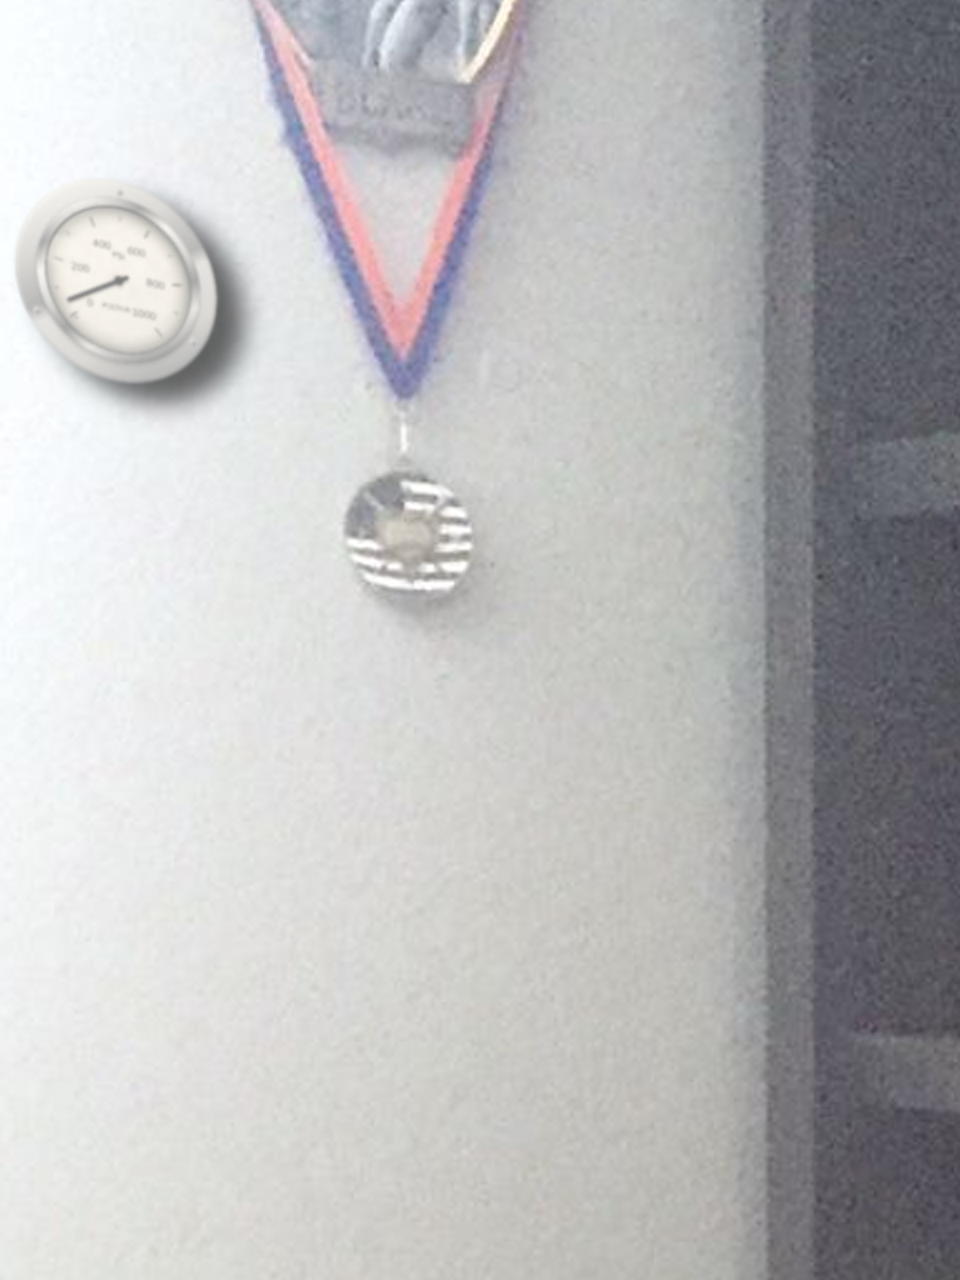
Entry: psi 50
